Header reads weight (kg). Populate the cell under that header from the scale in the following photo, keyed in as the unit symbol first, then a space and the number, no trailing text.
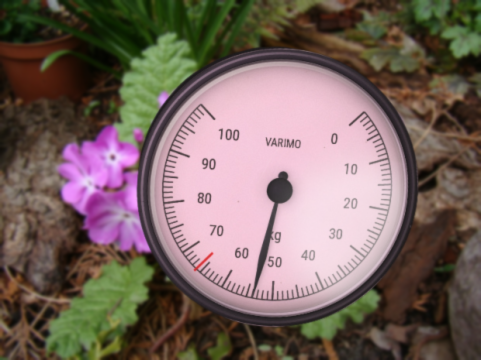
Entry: kg 54
